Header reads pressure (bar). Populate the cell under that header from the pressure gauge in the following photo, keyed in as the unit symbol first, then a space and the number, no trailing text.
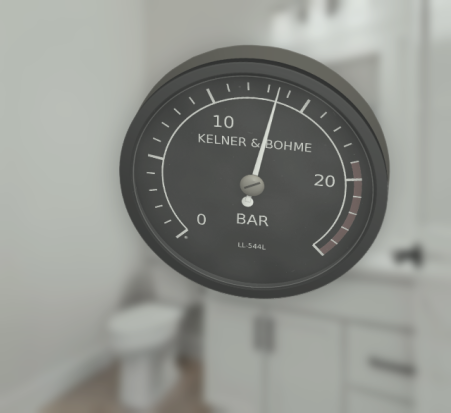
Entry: bar 13.5
